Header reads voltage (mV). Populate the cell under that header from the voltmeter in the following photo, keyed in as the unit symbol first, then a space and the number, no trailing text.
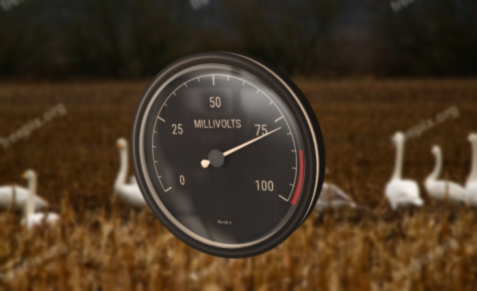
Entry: mV 77.5
